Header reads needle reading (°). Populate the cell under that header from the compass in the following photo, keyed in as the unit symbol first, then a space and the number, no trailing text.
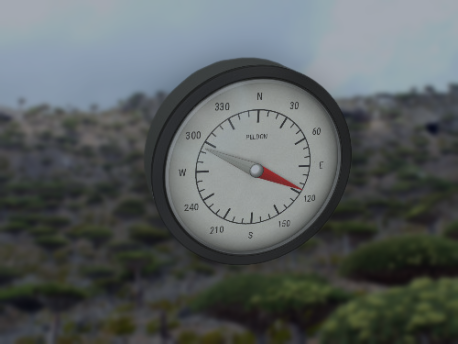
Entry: ° 115
